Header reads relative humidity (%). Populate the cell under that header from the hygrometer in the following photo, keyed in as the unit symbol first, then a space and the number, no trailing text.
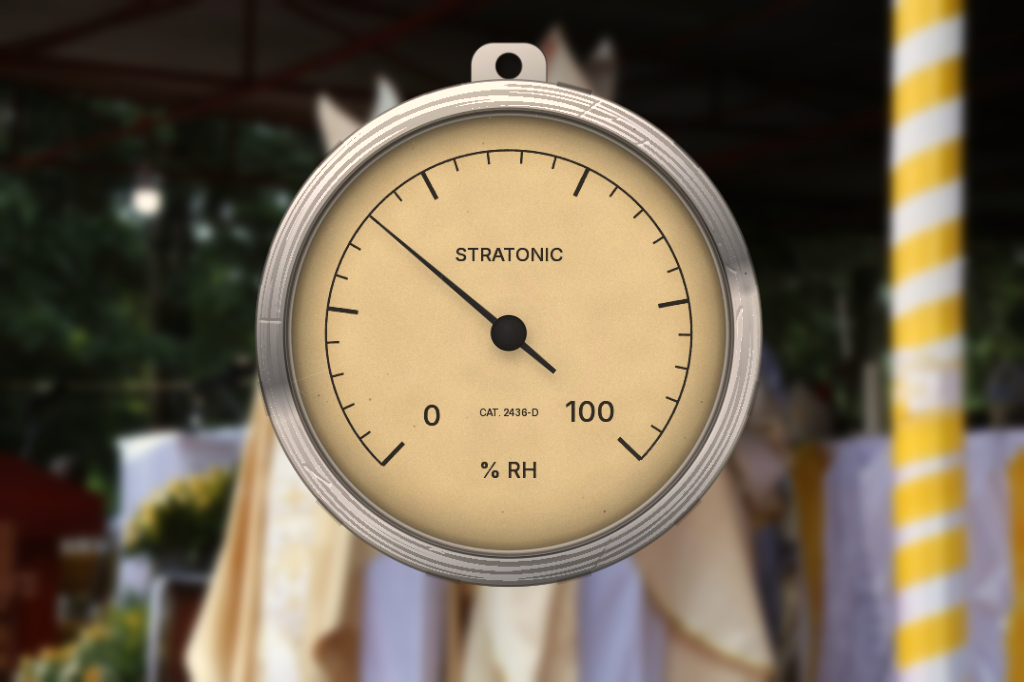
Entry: % 32
